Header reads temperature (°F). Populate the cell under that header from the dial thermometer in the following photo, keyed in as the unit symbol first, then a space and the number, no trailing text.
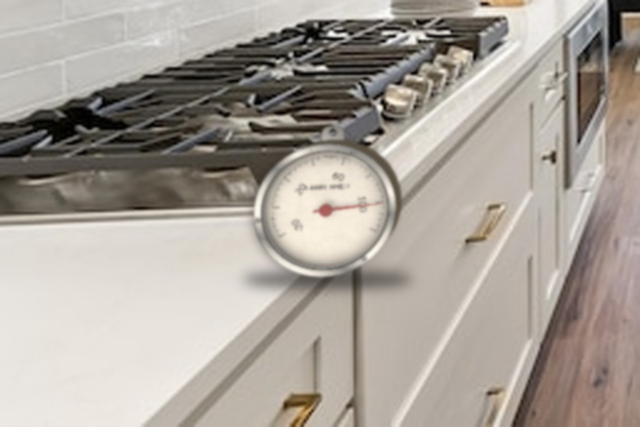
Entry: °F 100
